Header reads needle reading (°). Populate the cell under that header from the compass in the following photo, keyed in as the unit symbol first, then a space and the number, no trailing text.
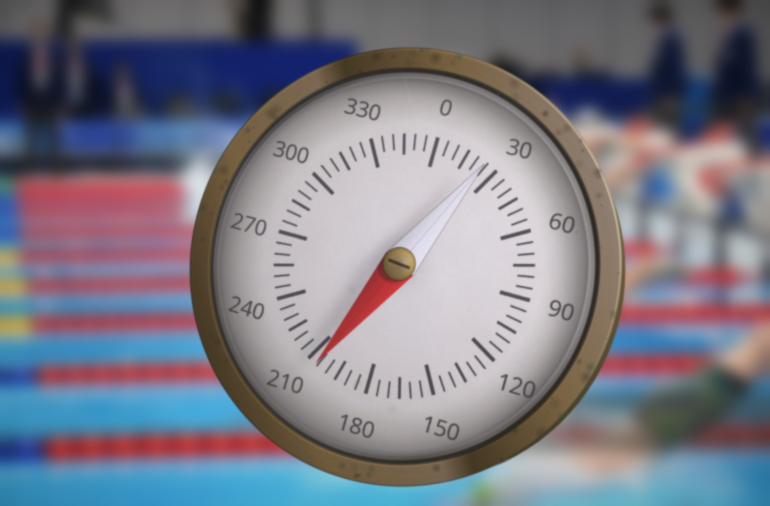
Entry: ° 205
